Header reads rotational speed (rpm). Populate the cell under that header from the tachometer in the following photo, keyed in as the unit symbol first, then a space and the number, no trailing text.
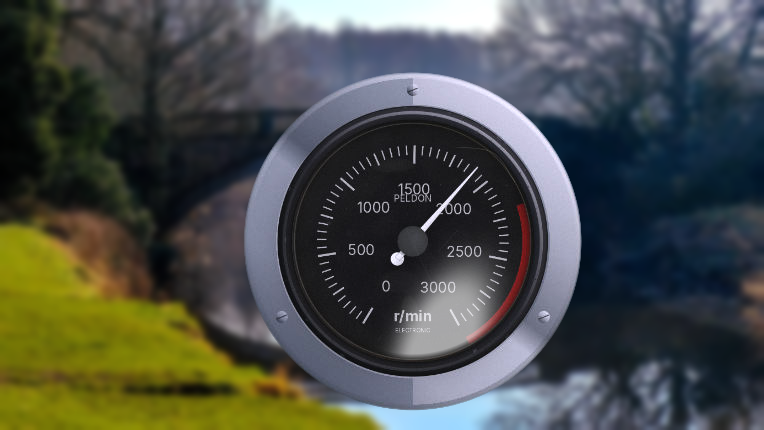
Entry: rpm 1900
